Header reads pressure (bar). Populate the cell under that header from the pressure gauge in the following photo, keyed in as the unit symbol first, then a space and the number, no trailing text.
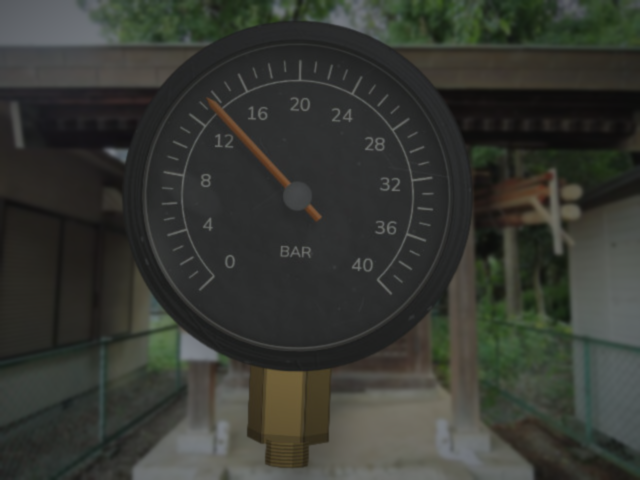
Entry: bar 13.5
